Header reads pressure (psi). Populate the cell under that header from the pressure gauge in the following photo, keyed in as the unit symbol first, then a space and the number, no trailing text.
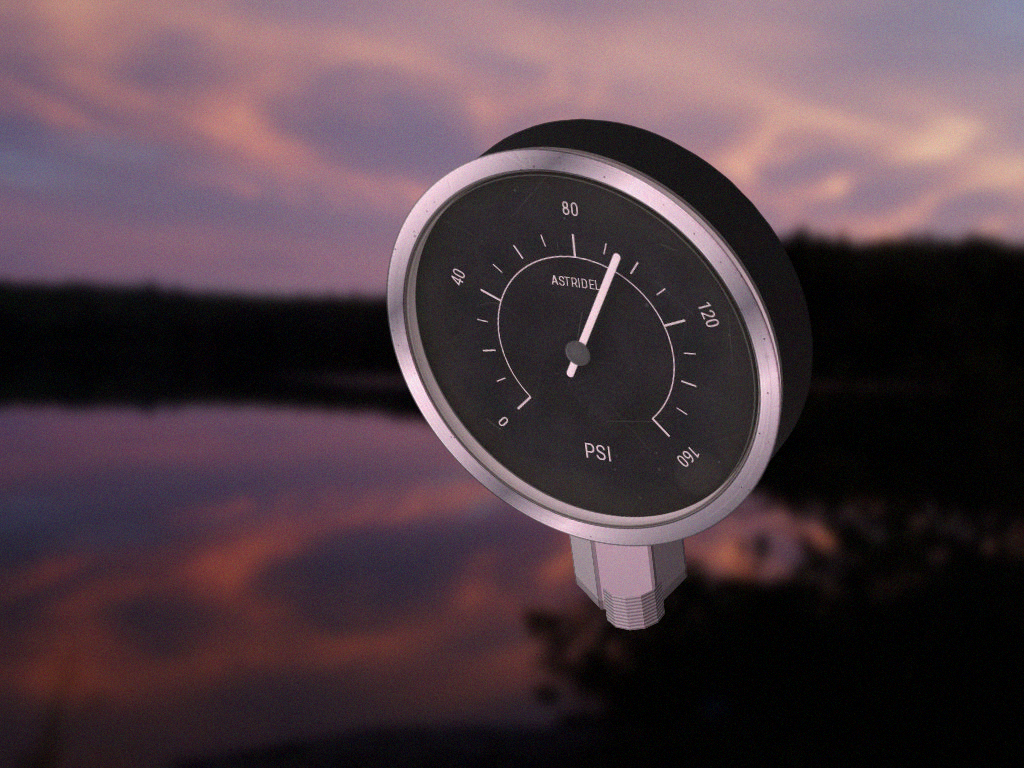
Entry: psi 95
